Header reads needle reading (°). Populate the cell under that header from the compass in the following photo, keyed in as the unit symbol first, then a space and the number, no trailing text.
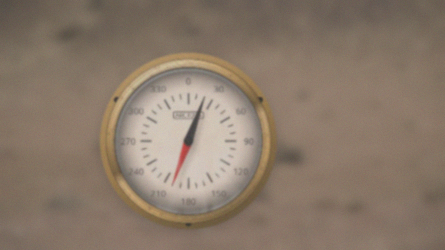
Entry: ° 200
